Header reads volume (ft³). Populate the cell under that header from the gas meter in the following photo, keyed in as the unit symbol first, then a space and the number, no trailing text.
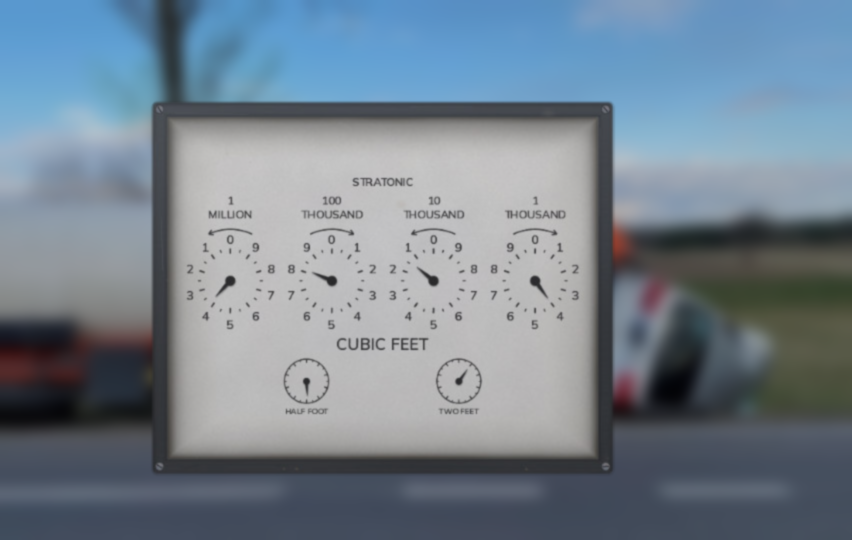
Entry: ft³ 381400
